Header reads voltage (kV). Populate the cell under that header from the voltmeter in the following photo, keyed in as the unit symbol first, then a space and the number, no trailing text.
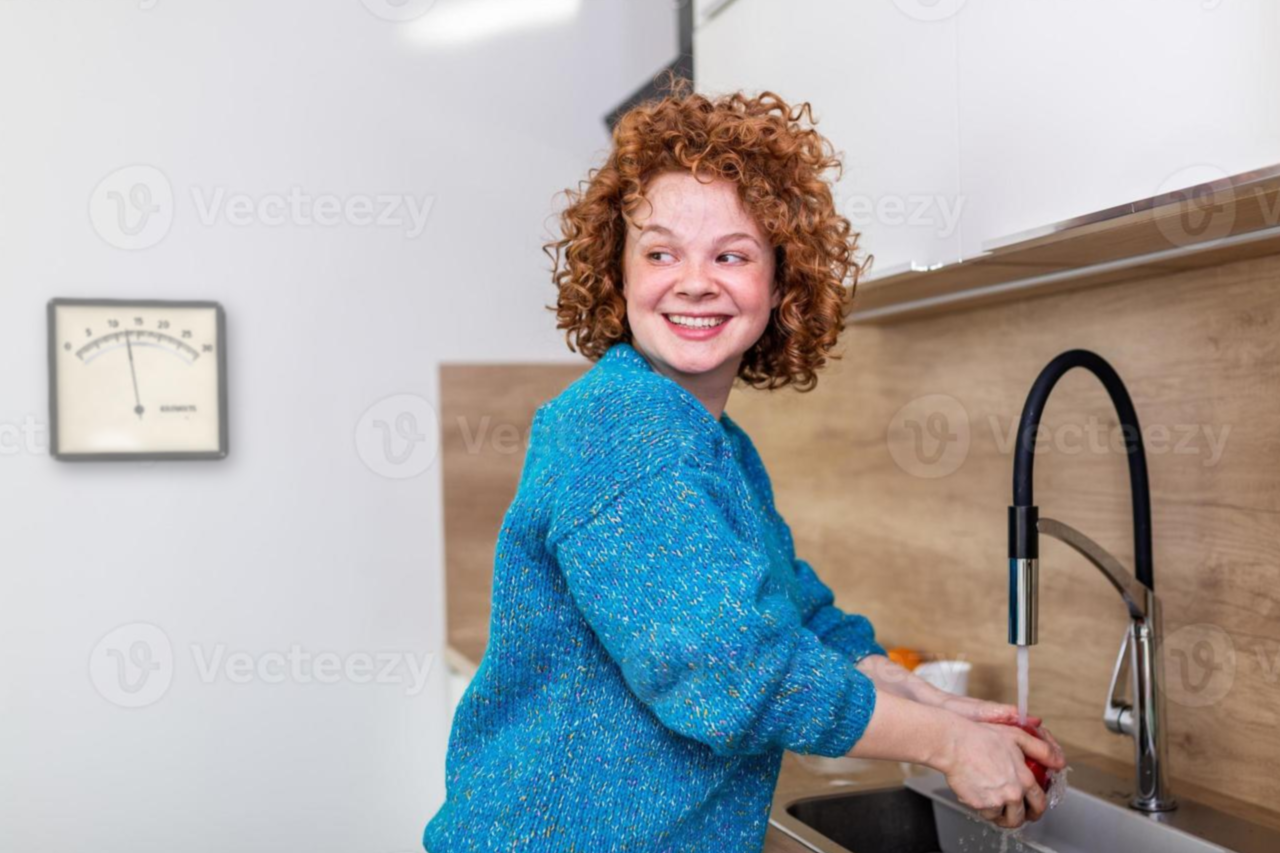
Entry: kV 12.5
